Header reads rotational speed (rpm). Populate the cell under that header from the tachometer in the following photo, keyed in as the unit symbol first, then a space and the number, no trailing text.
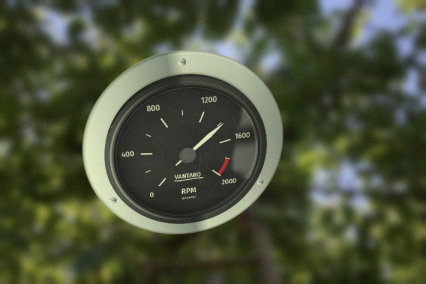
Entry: rpm 1400
